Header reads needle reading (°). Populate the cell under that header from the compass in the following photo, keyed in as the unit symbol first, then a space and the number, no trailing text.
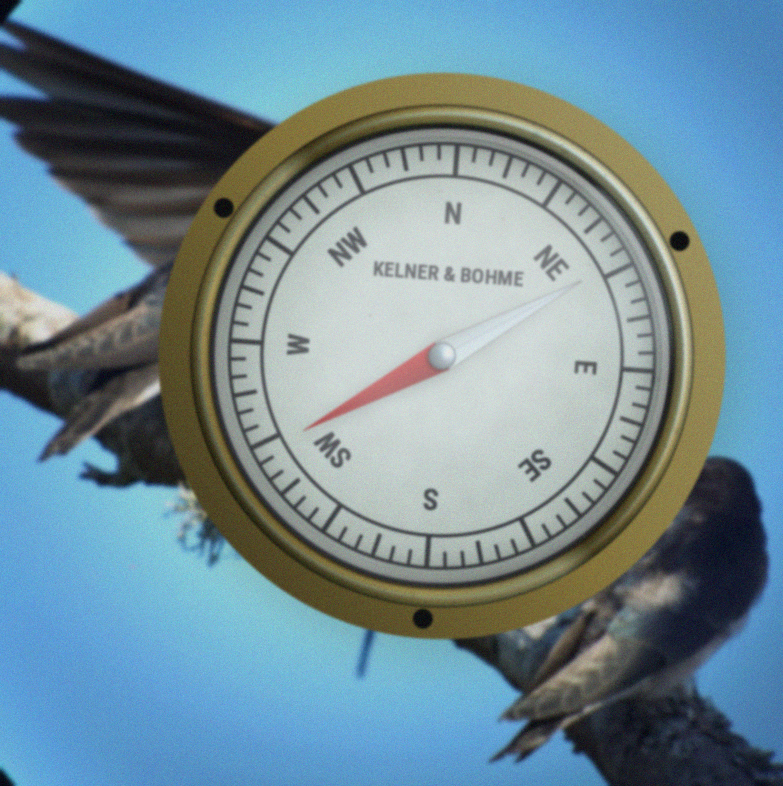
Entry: ° 237.5
